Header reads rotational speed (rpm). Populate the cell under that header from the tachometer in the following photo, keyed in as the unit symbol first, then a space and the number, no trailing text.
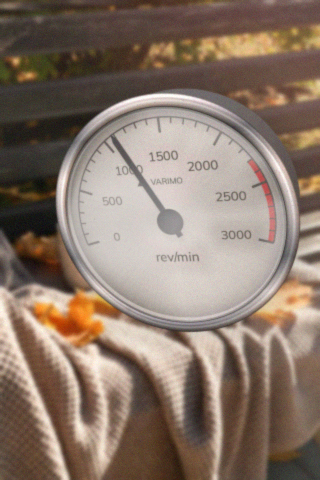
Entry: rpm 1100
